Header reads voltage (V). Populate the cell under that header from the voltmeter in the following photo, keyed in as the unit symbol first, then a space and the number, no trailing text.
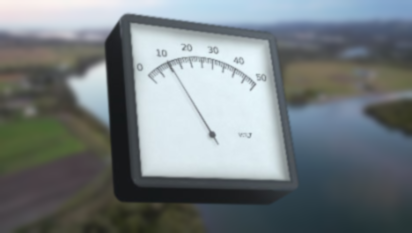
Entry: V 10
